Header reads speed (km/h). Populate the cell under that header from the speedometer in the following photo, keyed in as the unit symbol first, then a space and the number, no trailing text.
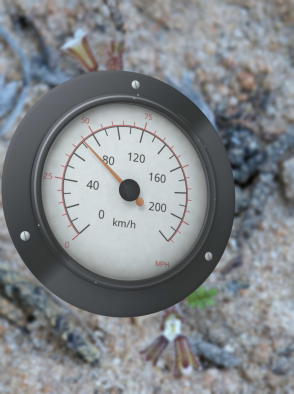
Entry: km/h 70
